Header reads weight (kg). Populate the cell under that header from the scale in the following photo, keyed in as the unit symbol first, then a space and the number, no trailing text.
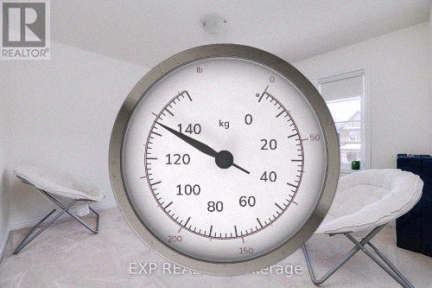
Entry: kg 134
